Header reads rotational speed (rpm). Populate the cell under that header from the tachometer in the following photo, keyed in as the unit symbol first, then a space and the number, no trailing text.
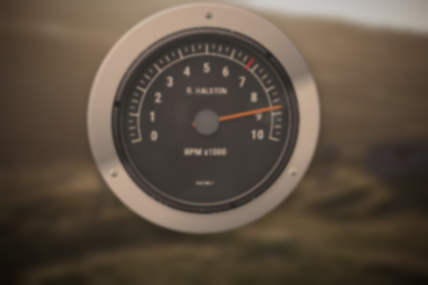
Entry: rpm 8750
